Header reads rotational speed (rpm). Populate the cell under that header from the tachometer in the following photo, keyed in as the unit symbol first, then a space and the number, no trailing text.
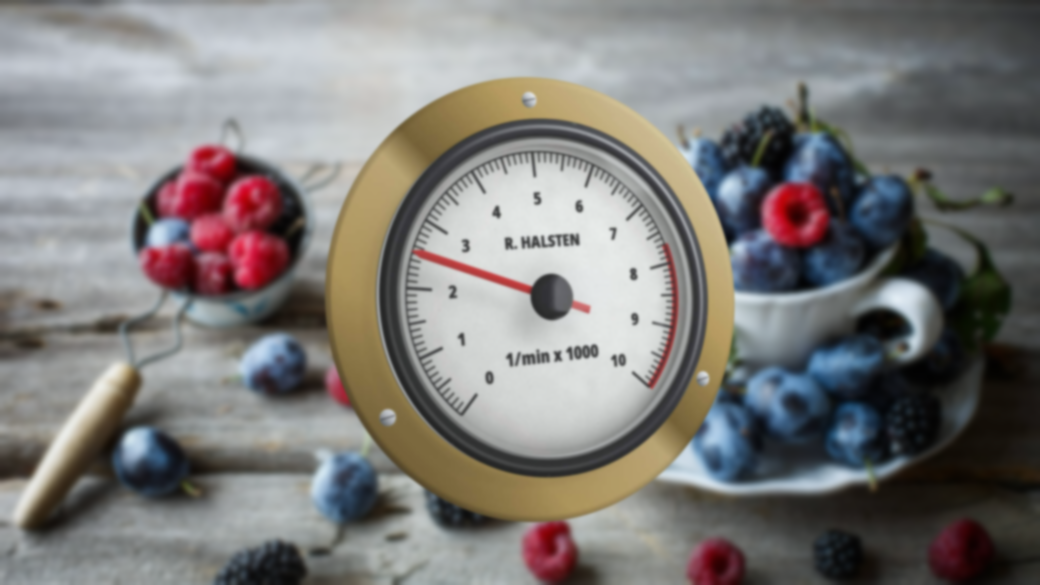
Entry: rpm 2500
